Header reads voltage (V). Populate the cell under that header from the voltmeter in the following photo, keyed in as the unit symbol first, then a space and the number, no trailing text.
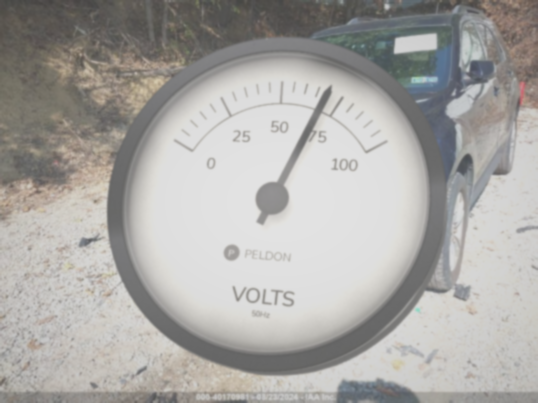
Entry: V 70
